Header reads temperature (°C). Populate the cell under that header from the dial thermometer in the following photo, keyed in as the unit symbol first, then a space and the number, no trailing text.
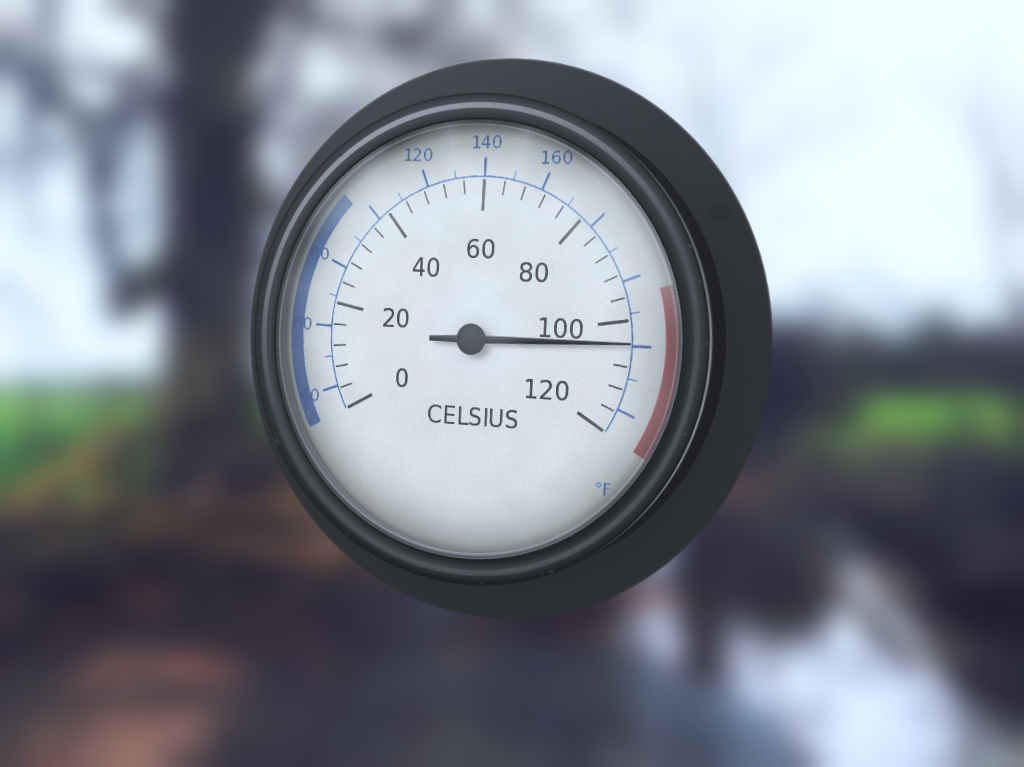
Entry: °C 104
